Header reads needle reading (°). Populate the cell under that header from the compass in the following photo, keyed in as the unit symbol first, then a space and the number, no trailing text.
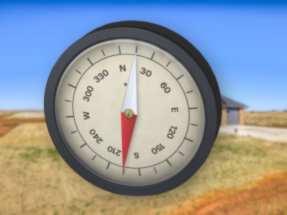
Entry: ° 195
